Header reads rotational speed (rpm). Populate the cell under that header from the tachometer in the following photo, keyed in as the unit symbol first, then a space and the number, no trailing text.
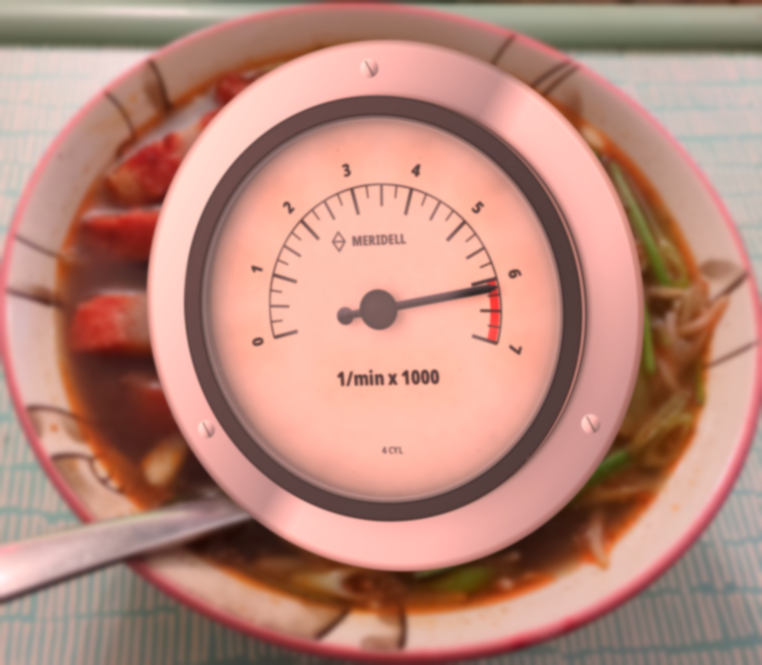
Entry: rpm 6125
